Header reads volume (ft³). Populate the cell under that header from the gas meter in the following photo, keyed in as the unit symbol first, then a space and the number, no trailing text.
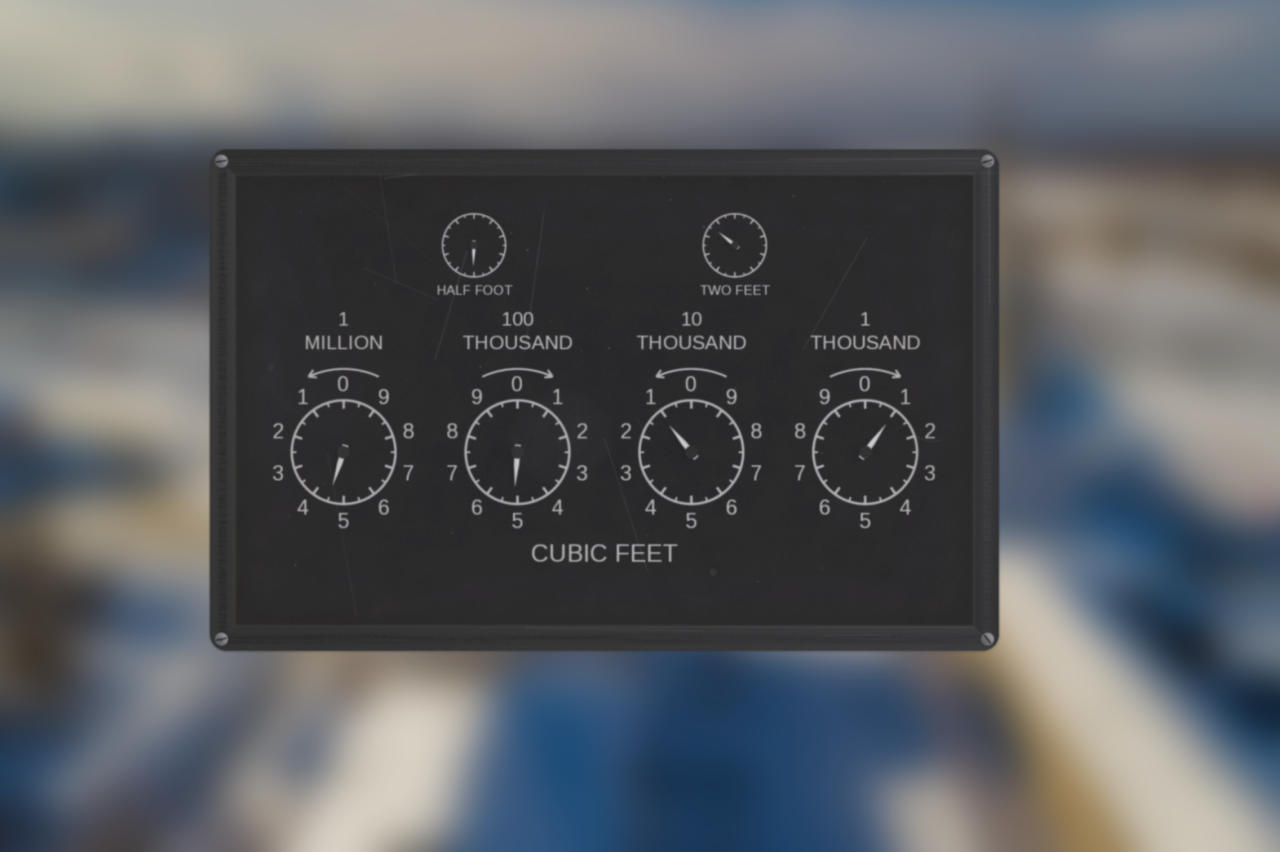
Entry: ft³ 451100
